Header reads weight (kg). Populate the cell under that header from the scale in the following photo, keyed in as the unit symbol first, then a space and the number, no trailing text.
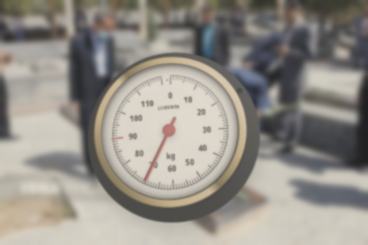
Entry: kg 70
